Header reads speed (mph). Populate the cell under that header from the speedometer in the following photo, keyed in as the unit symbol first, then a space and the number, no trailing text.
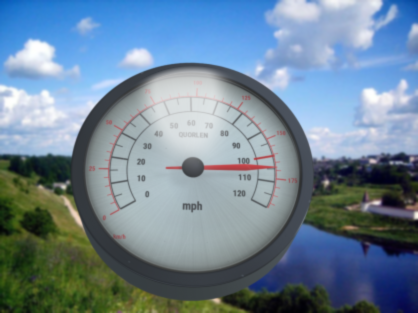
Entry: mph 105
